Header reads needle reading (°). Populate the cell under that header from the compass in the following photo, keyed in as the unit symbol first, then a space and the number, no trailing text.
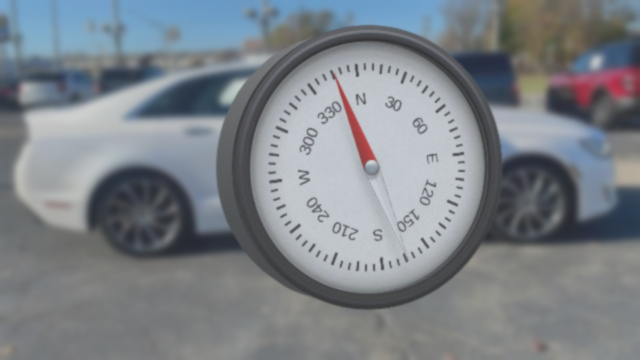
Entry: ° 345
